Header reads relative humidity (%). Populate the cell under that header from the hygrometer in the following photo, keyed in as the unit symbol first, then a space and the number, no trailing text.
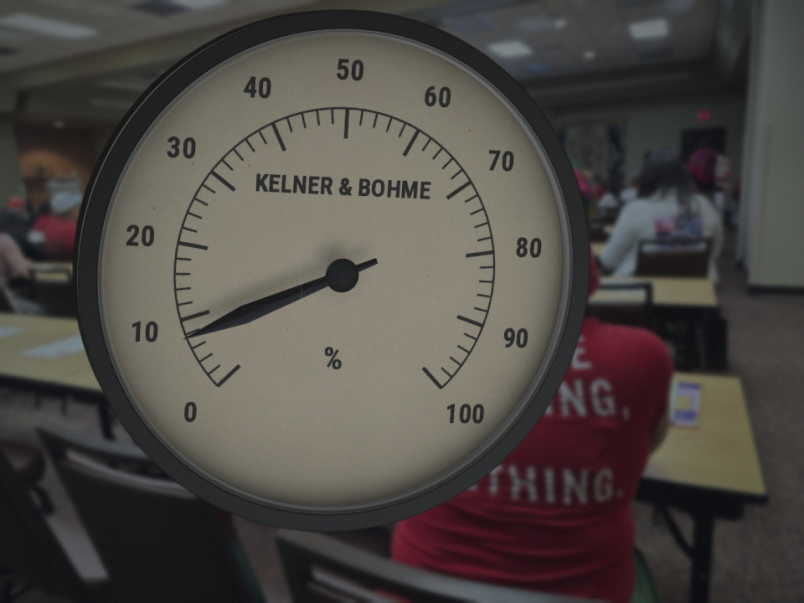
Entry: % 8
